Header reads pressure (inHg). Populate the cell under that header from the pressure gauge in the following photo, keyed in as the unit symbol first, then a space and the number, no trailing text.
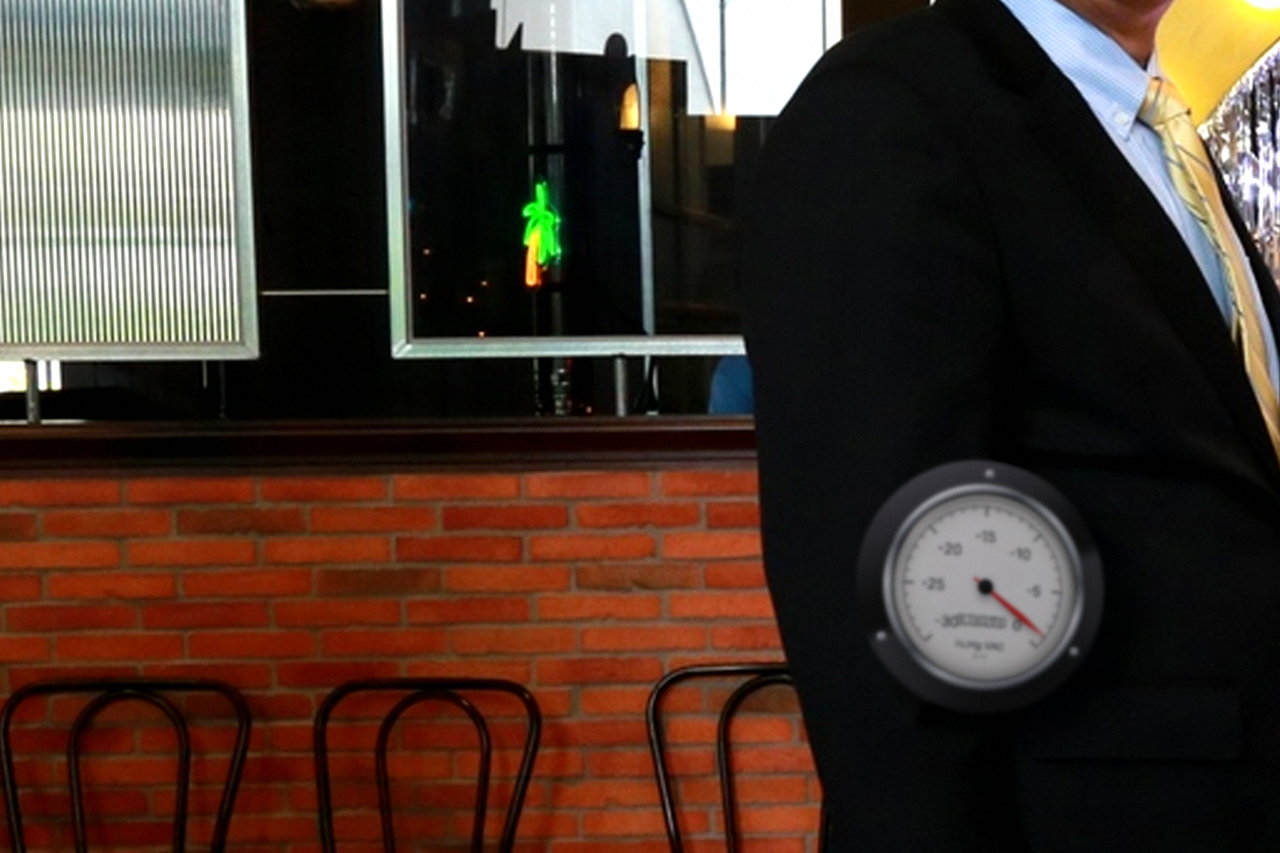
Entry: inHg -1
